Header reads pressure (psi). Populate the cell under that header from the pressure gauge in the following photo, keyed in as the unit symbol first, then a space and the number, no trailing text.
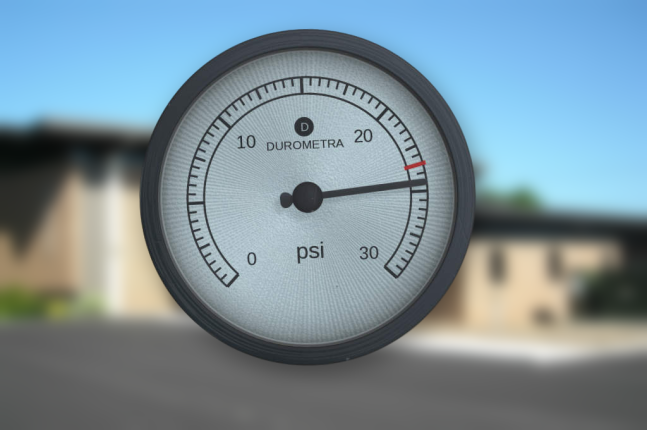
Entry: psi 24.5
